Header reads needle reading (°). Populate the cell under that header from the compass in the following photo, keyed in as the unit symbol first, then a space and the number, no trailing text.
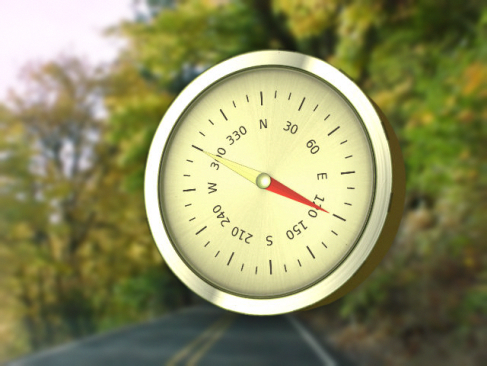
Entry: ° 120
